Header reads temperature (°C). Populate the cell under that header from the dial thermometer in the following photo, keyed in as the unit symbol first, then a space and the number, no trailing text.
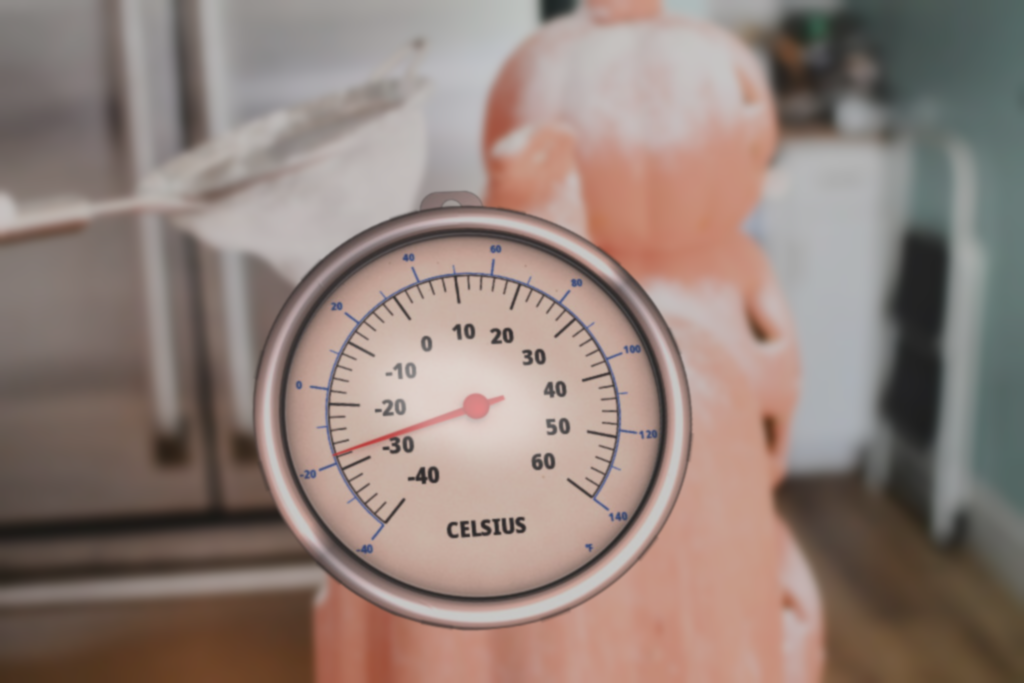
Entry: °C -28
